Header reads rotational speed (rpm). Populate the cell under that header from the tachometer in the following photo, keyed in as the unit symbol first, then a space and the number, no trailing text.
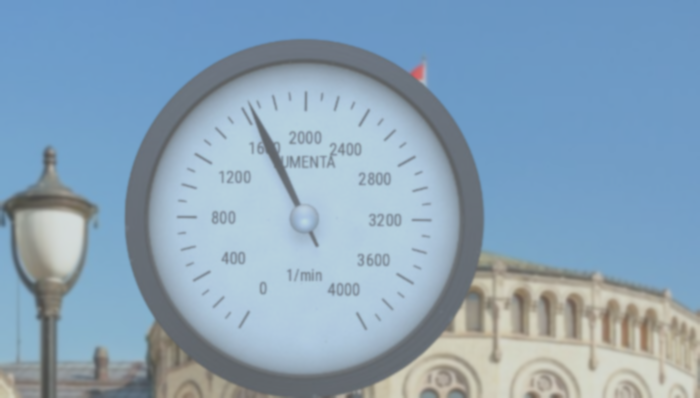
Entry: rpm 1650
